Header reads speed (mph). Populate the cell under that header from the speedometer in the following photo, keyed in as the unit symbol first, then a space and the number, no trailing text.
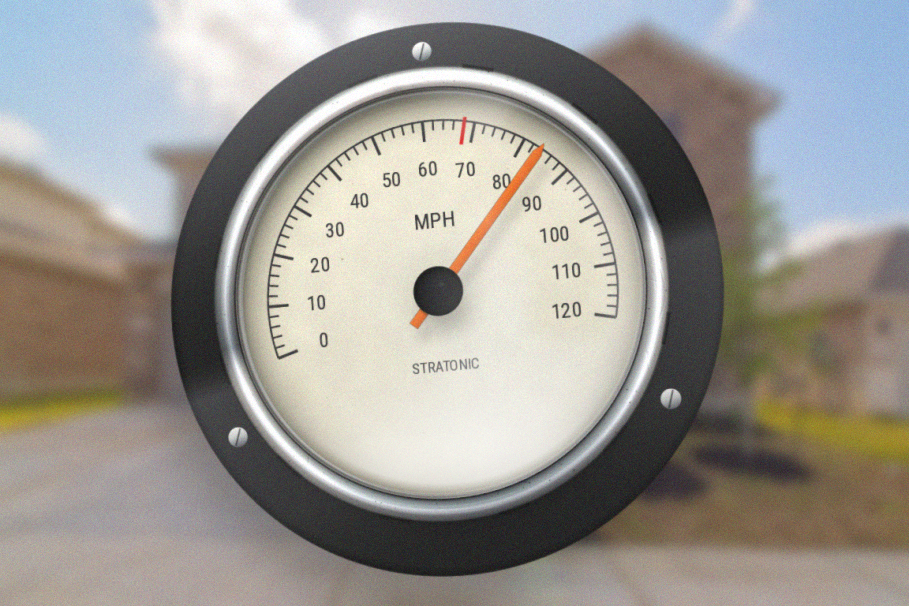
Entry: mph 84
